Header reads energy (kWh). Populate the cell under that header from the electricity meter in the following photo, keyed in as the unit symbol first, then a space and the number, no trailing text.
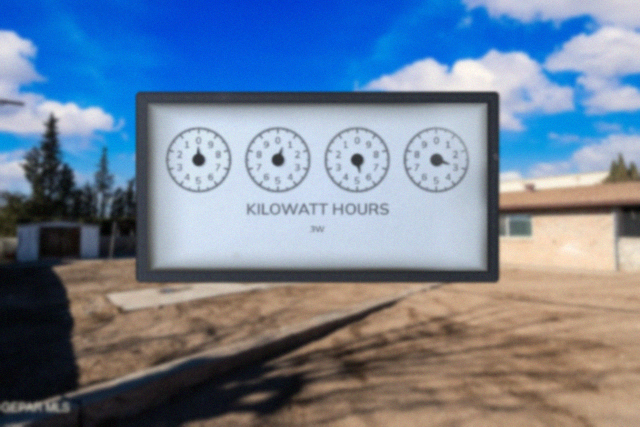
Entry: kWh 53
